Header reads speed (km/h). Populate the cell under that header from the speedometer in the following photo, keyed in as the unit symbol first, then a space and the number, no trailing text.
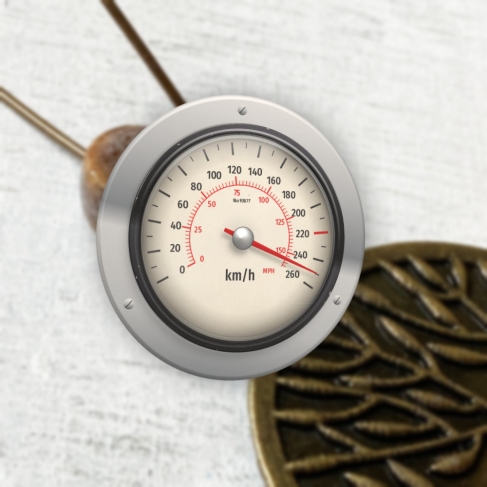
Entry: km/h 250
